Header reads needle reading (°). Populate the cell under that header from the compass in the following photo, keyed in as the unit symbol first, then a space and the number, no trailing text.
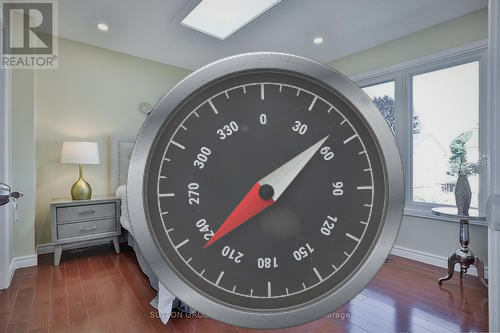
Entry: ° 230
